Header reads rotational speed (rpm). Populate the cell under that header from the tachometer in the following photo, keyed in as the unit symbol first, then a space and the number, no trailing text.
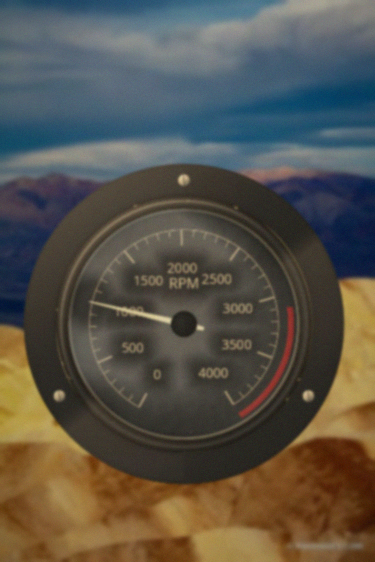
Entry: rpm 1000
